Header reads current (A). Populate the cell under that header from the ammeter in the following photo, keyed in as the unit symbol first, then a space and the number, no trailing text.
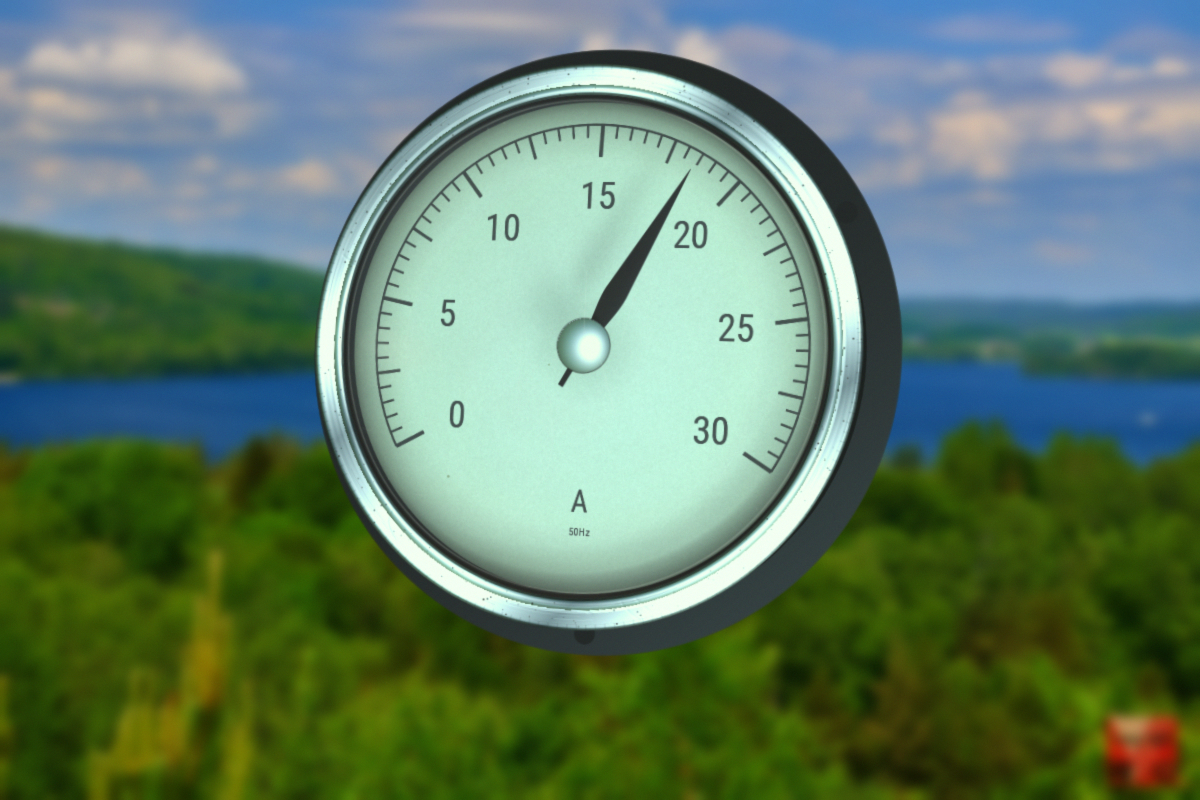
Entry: A 18.5
